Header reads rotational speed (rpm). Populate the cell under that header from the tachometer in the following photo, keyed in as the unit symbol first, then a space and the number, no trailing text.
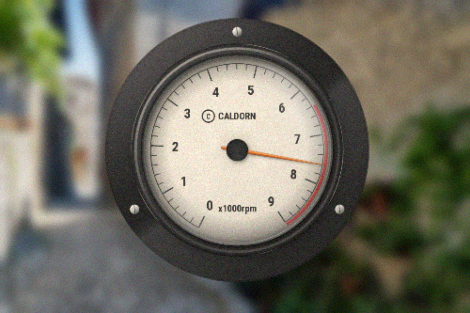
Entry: rpm 7600
